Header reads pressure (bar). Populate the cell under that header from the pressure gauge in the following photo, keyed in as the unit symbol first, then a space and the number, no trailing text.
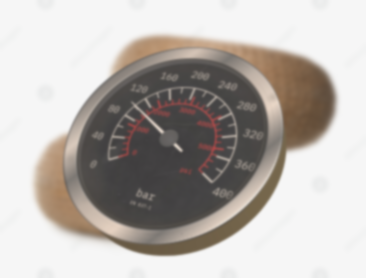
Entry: bar 100
